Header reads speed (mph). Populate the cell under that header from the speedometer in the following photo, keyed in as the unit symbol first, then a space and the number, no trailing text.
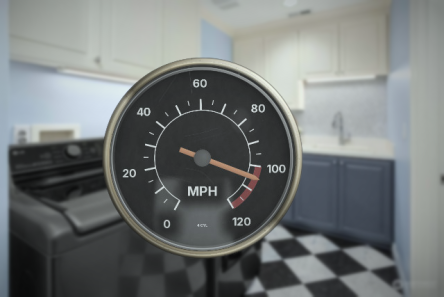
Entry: mph 105
